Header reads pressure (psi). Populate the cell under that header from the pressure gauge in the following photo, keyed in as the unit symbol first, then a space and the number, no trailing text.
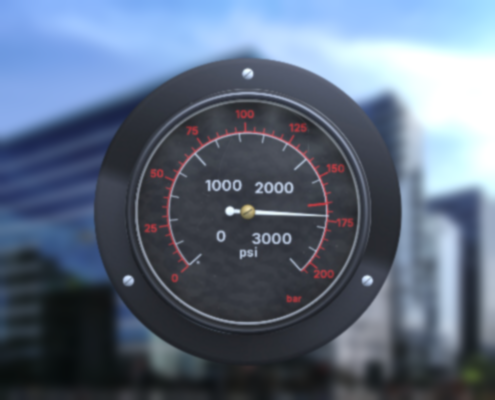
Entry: psi 2500
